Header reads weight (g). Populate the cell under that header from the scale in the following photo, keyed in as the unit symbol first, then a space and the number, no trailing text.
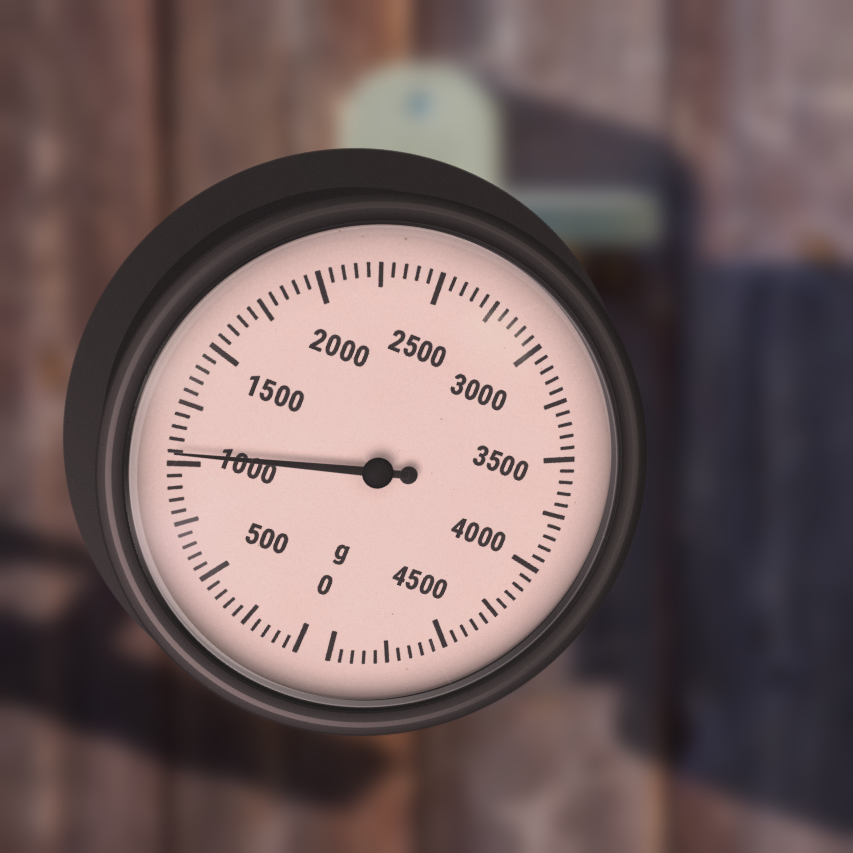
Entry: g 1050
